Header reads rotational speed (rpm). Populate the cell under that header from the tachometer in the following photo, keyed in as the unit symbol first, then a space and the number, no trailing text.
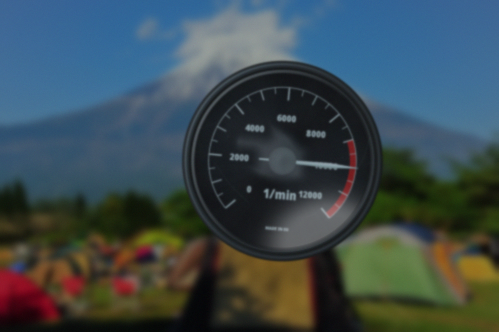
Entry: rpm 10000
